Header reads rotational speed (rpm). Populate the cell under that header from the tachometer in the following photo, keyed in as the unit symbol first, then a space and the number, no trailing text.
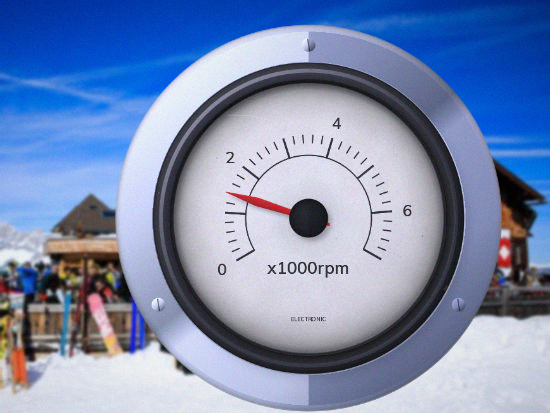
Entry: rpm 1400
